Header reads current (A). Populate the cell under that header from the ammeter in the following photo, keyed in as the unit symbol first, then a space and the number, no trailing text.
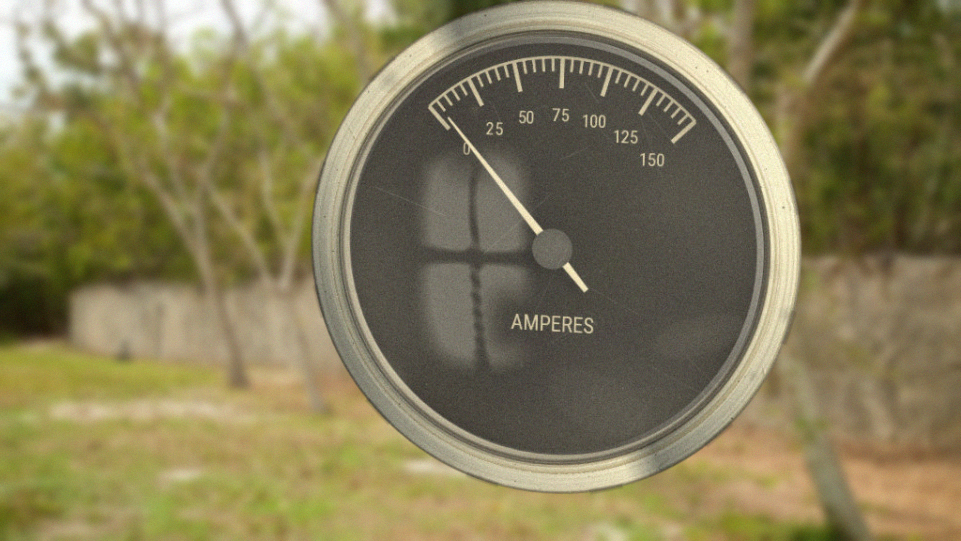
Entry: A 5
